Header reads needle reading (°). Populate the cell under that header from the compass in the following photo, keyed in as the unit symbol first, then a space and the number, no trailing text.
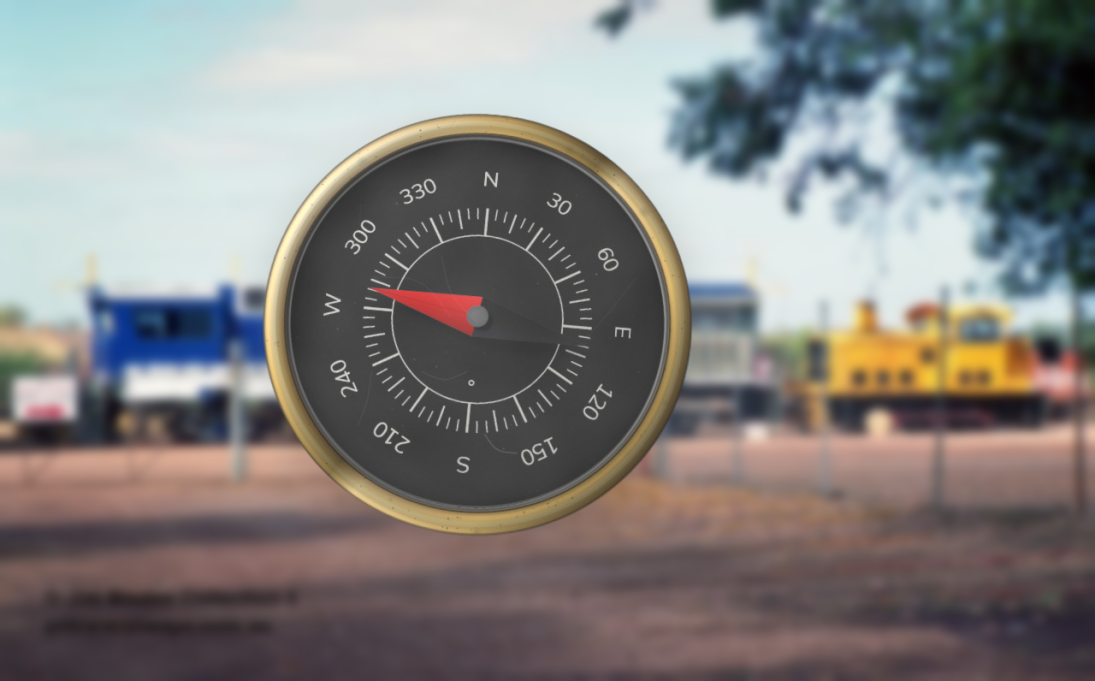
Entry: ° 280
